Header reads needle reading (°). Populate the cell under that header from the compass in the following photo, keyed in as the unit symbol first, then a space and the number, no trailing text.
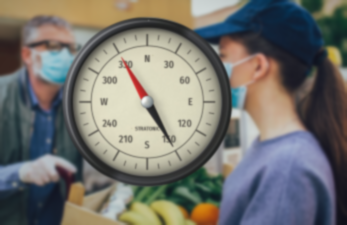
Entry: ° 330
